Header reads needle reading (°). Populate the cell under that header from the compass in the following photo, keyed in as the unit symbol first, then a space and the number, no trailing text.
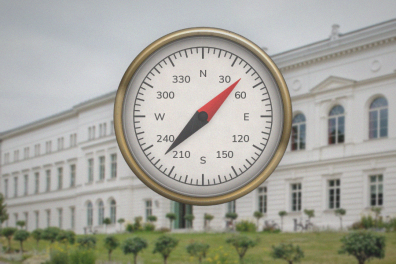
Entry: ° 45
